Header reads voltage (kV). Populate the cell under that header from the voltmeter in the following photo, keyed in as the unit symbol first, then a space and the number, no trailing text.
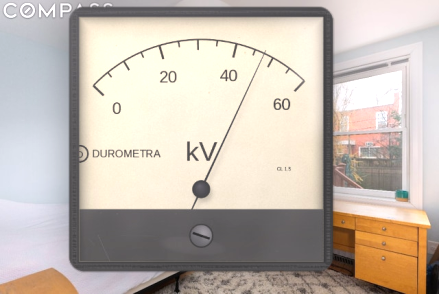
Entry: kV 47.5
